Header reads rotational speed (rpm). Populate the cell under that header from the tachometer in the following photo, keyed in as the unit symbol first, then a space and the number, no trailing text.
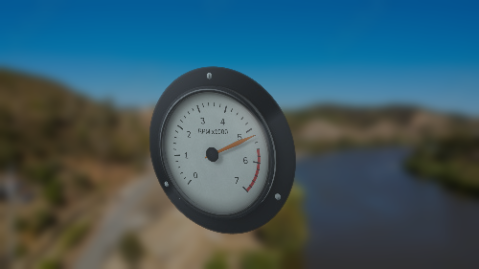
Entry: rpm 5200
